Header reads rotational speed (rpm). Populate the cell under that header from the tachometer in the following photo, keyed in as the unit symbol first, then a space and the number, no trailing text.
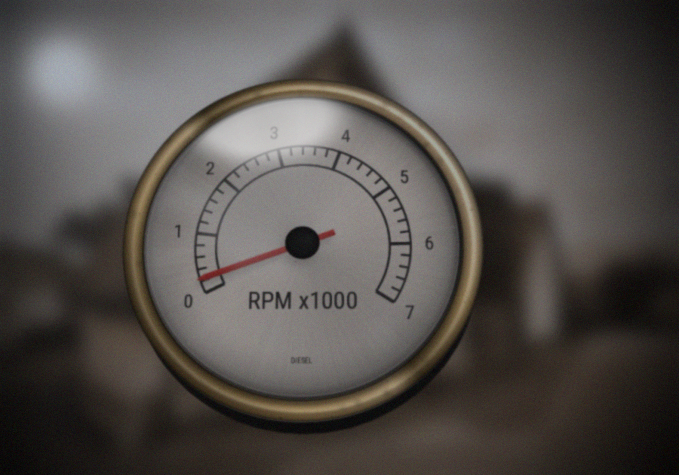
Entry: rpm 200
